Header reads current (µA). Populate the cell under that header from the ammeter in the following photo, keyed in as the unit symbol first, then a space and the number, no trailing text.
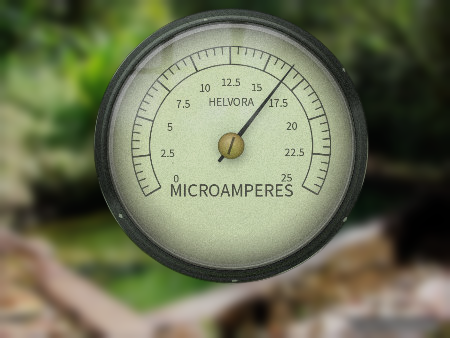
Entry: µA 16.5
